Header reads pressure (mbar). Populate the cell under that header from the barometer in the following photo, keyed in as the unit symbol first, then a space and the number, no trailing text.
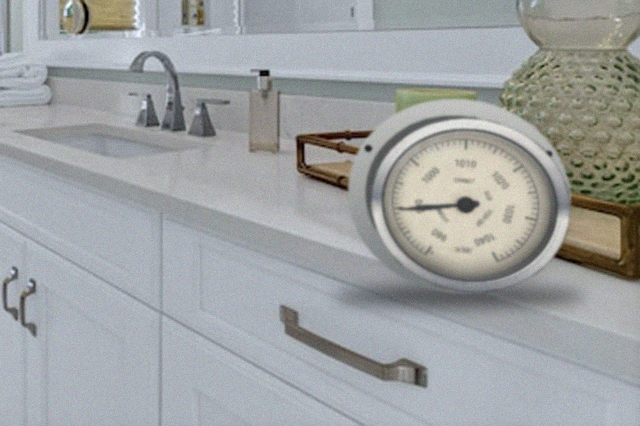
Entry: mbar 990
